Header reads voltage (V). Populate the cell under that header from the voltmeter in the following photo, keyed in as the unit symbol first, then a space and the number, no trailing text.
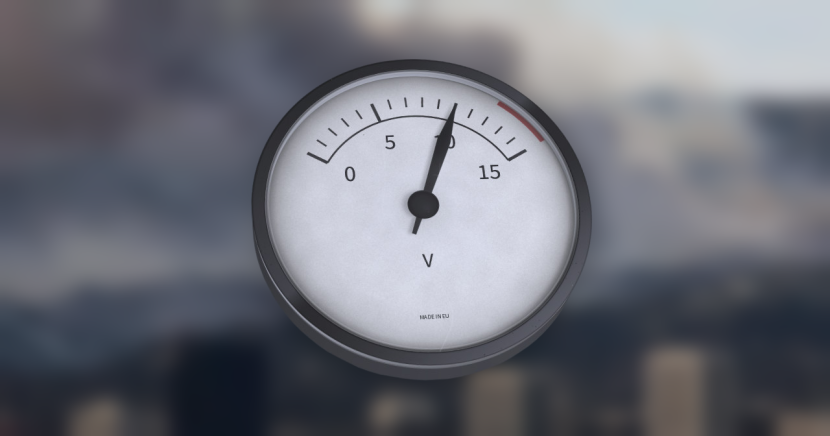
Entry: V 10
